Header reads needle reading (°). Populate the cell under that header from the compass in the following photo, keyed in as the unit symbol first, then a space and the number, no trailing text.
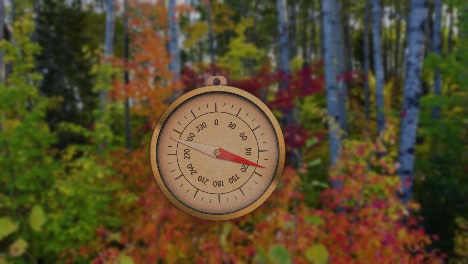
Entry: ° 110
